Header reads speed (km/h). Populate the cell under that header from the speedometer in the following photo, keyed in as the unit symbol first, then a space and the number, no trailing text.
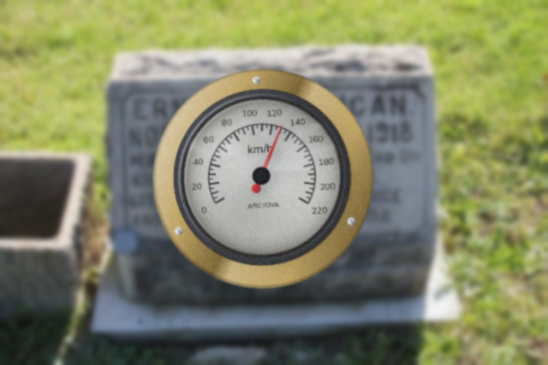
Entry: km/h 130
